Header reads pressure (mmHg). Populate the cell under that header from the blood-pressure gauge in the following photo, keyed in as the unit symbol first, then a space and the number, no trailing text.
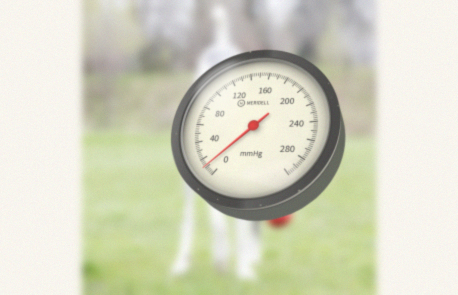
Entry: mmHg 10
